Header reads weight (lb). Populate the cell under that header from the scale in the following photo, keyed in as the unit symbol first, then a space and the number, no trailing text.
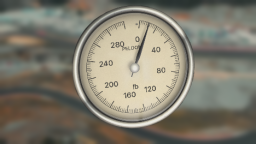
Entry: lb 10
